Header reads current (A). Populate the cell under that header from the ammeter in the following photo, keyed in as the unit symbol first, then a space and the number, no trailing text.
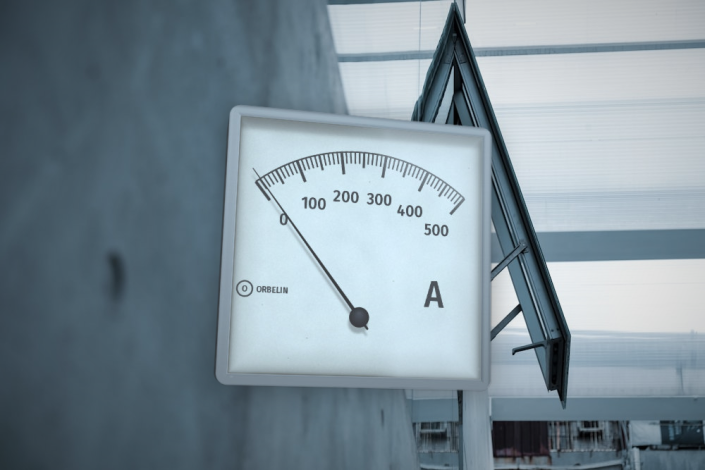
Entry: A 10
